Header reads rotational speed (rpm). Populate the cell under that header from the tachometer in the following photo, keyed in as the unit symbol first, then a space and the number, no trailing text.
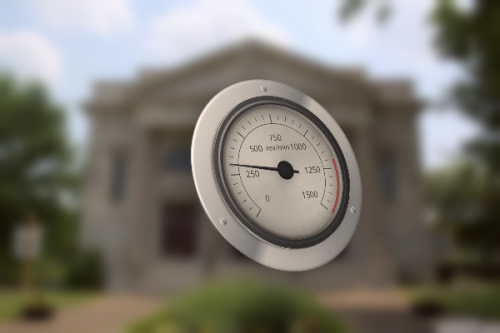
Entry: rpm 300
